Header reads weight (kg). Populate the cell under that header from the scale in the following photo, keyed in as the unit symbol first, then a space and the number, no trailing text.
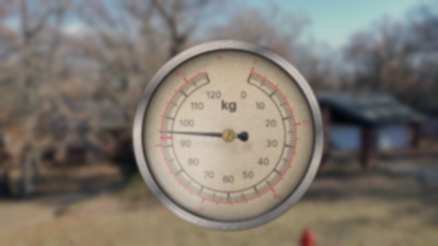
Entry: kg 95
